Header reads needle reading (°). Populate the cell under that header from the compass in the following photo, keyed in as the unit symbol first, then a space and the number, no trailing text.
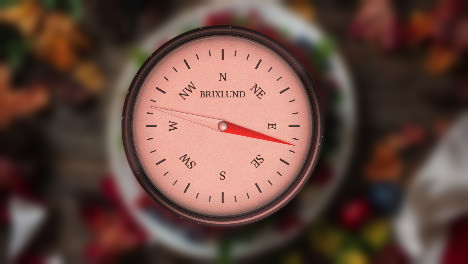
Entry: ° 105
